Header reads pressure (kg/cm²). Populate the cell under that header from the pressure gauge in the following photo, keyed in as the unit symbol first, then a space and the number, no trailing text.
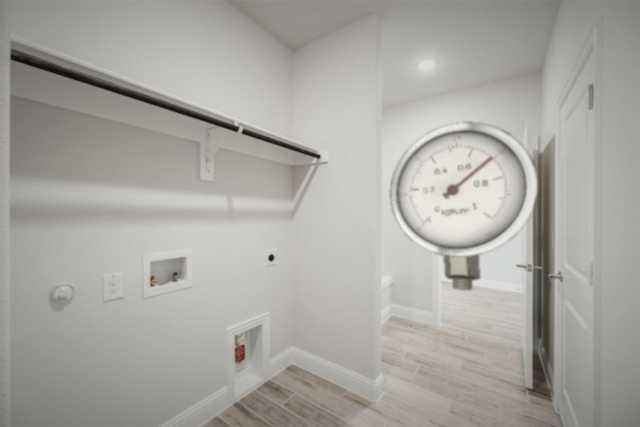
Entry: kg/cm² 0.7
